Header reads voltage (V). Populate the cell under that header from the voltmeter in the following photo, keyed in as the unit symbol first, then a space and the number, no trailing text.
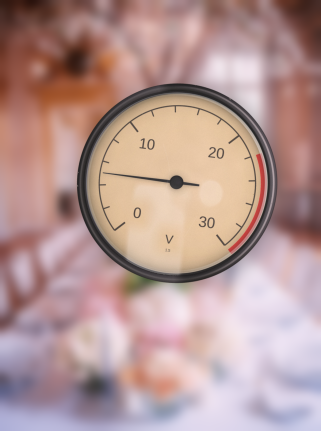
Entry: V 5
